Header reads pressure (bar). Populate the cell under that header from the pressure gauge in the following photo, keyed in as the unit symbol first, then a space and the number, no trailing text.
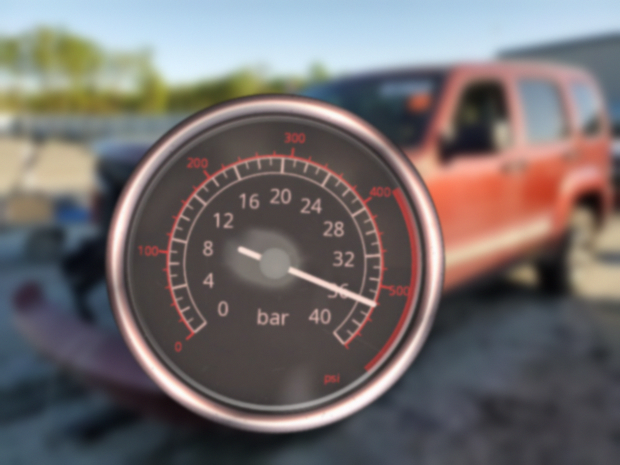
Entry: bar 36
